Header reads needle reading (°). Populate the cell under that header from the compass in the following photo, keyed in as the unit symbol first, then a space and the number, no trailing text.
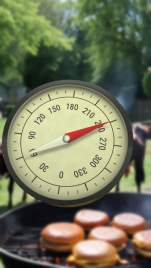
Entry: ° 240
